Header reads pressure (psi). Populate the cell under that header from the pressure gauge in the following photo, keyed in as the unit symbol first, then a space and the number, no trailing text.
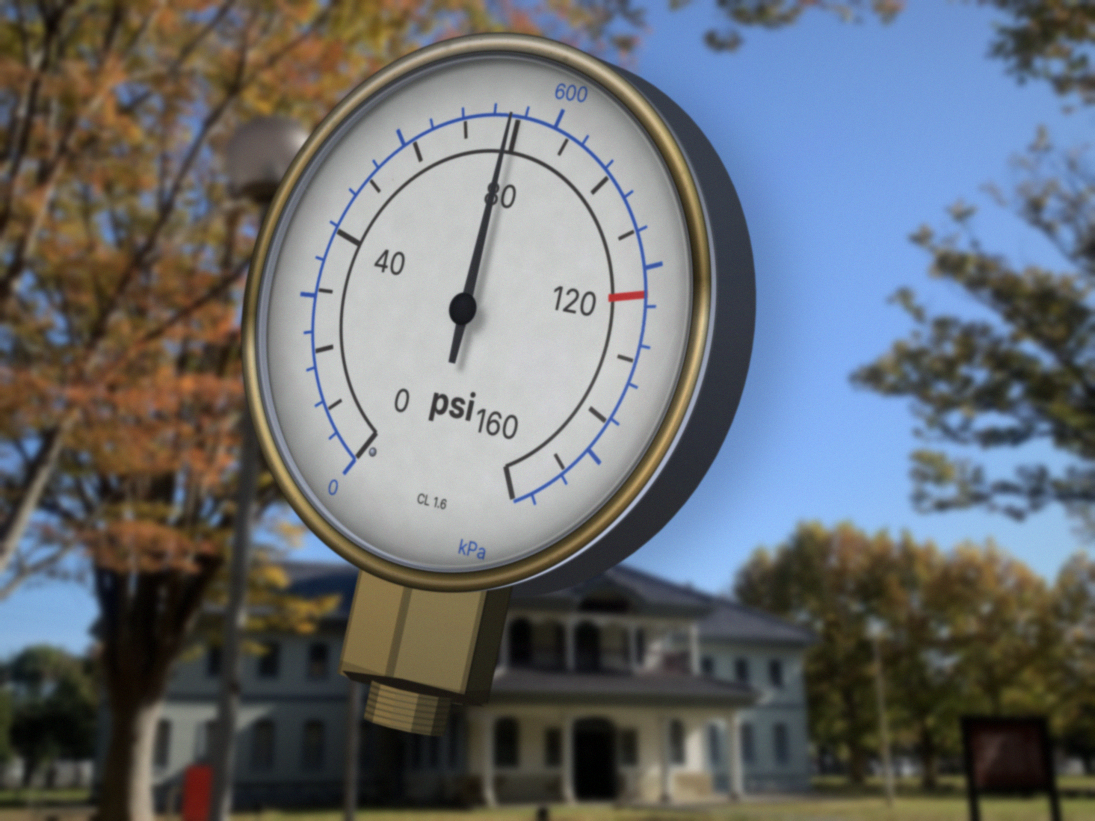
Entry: psi 80
